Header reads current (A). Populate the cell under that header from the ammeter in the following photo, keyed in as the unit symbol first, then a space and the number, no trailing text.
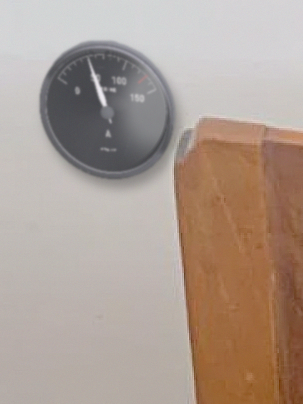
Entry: A 50
